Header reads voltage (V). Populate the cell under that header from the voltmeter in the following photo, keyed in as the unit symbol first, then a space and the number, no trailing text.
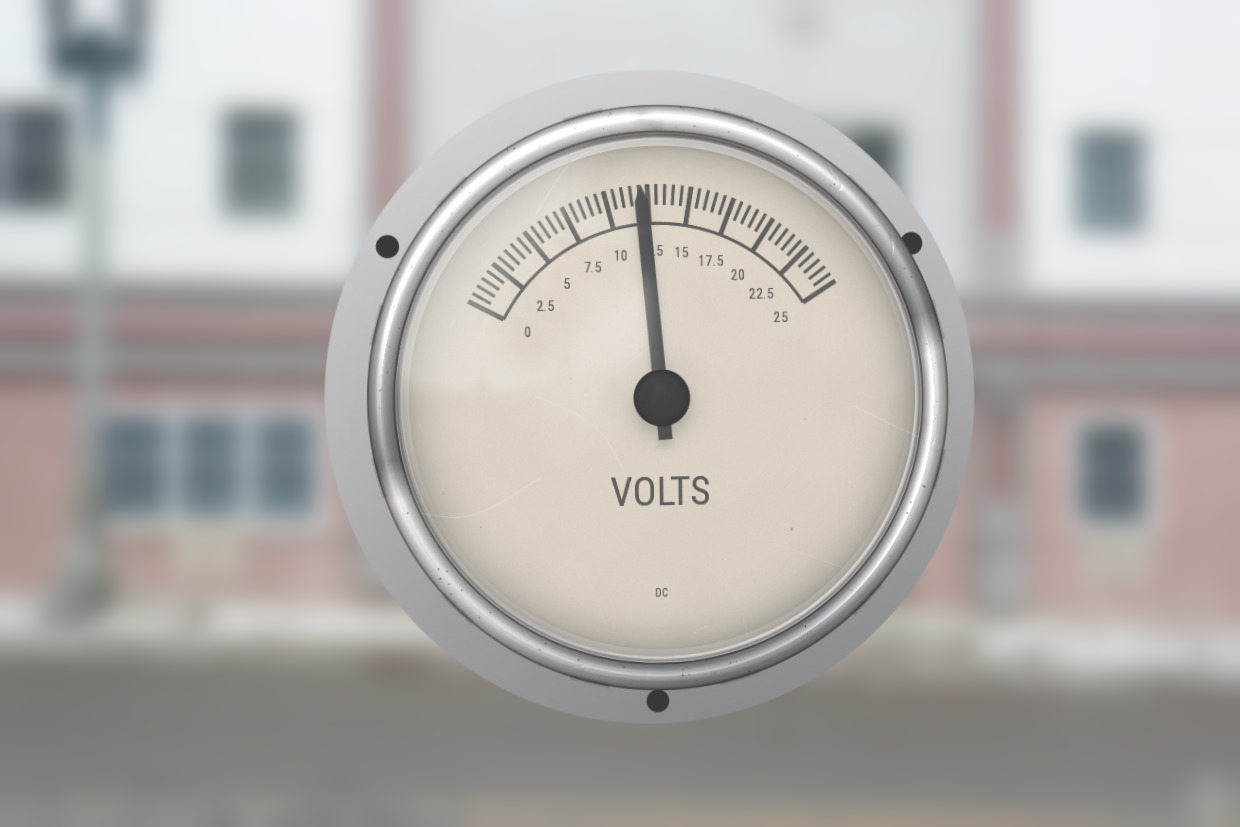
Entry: V 12
